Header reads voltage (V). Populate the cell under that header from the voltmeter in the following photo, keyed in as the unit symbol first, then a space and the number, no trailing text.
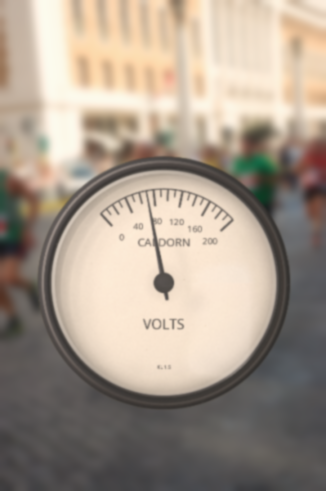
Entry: V 70
